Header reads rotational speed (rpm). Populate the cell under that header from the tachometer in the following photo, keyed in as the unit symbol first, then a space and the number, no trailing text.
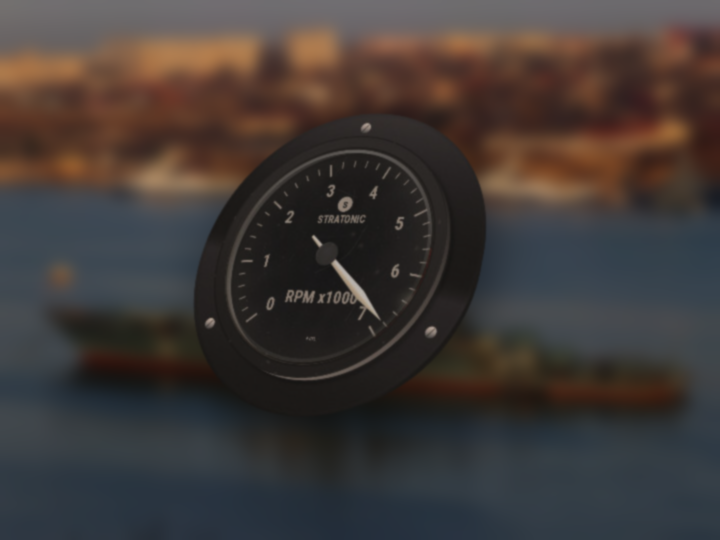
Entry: rpm 6800
